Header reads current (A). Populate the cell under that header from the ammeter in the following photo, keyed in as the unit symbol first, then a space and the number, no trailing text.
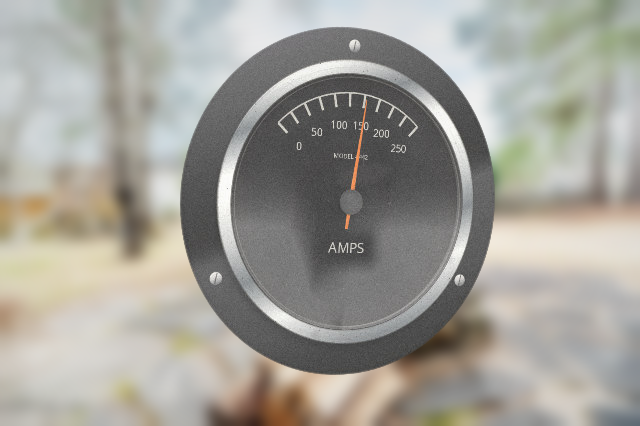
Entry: A 150
